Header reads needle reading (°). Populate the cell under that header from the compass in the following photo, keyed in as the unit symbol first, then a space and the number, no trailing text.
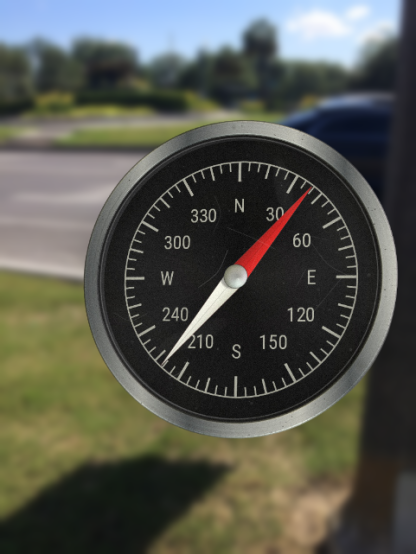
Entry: ° 40
